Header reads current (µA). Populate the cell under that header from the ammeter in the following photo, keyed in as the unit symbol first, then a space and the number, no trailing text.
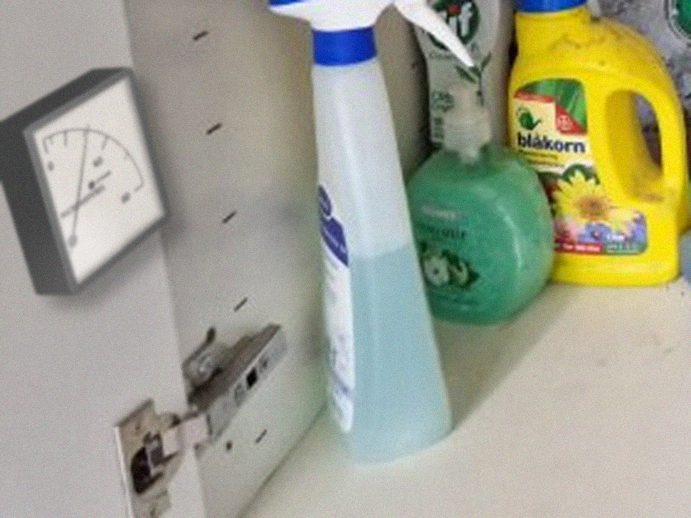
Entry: µA 30
